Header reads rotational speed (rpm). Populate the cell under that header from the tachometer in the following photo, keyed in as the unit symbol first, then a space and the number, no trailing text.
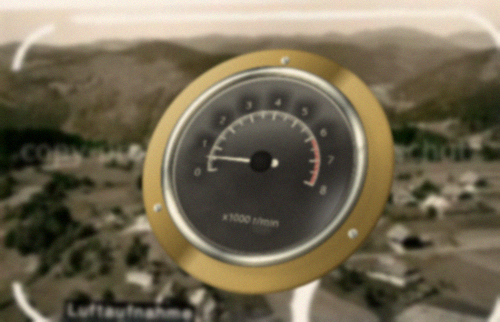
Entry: rpm 500
